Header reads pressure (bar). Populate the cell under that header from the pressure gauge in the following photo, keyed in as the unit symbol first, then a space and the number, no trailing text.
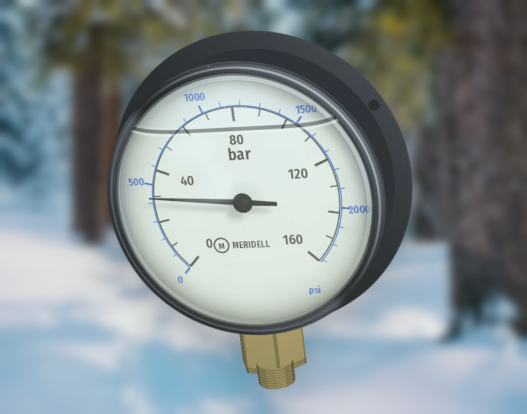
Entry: bar 30
